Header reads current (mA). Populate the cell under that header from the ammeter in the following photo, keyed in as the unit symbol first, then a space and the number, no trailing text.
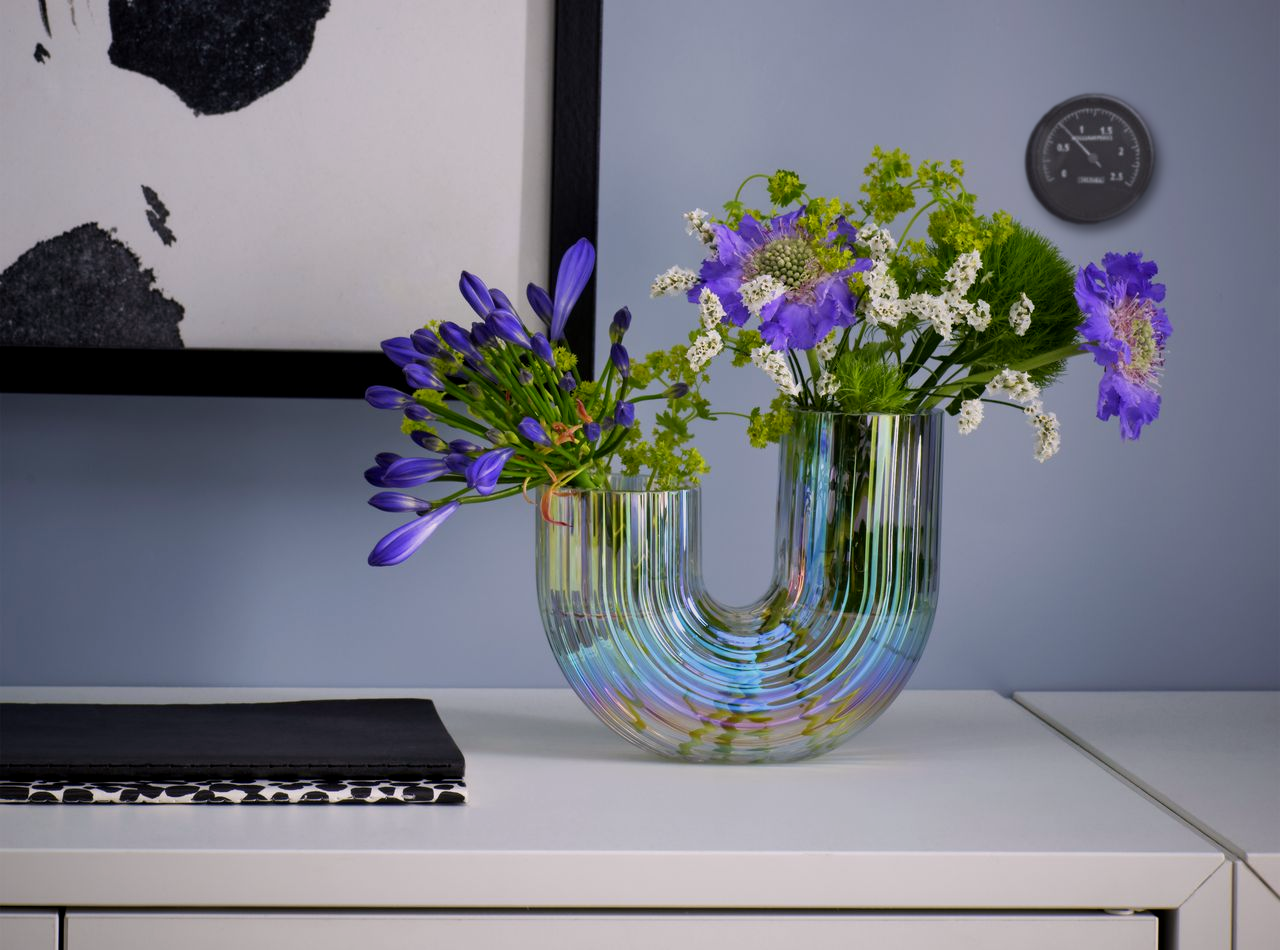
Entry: mA 0.75
